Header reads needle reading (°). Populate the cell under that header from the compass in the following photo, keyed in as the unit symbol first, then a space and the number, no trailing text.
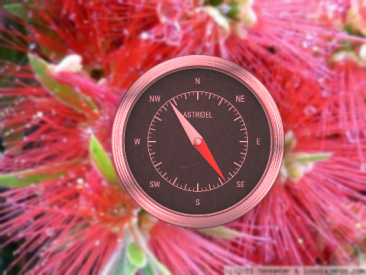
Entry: ° 145
